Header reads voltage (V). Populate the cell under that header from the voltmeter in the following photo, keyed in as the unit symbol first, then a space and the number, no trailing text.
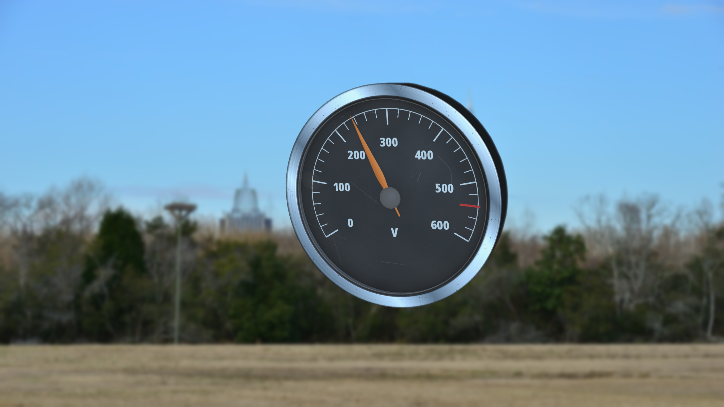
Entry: V 240
